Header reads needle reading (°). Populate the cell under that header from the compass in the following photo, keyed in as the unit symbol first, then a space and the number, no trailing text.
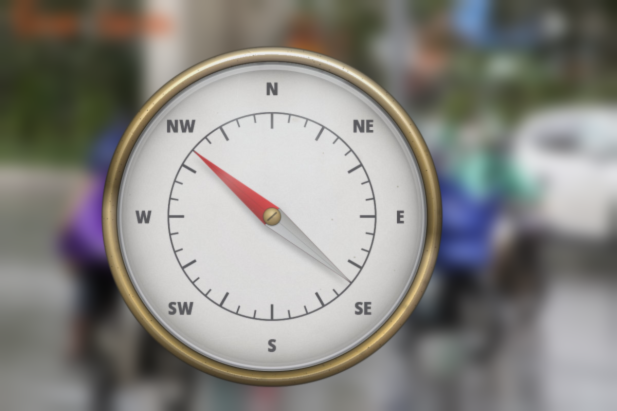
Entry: ° 310
